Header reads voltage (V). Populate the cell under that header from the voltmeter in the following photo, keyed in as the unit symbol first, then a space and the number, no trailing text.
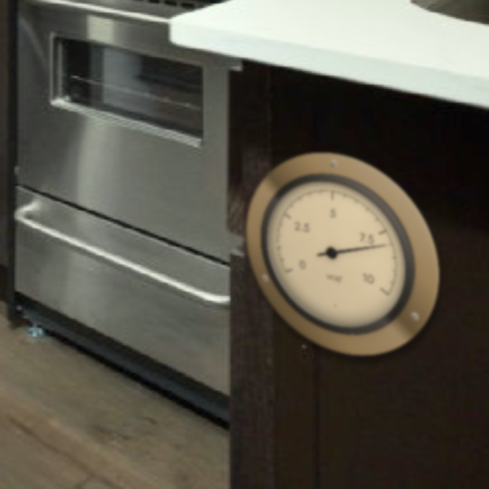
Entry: V 8
